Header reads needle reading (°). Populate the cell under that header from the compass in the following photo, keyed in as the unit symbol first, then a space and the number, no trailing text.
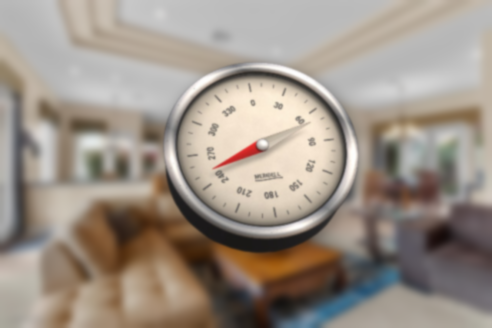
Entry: ° 250
